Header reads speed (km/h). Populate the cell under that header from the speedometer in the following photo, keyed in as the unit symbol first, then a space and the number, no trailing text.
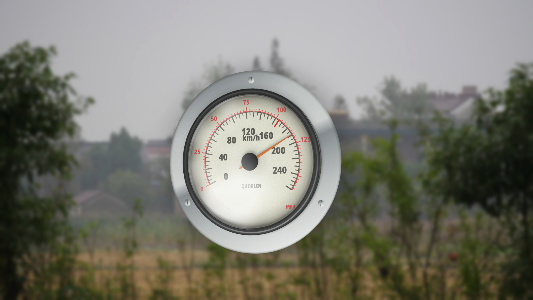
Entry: km/h 190
